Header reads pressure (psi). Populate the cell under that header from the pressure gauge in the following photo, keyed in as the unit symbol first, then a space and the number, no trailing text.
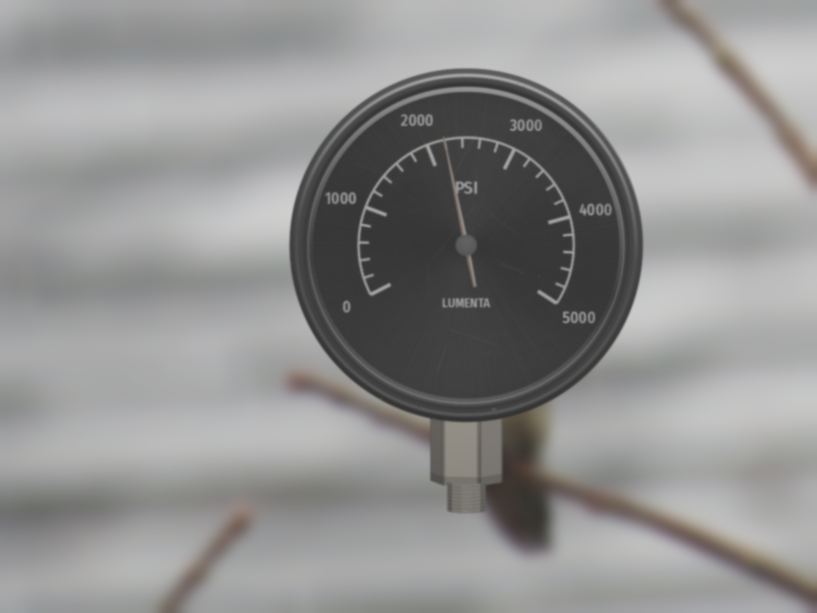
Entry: psi 2200
